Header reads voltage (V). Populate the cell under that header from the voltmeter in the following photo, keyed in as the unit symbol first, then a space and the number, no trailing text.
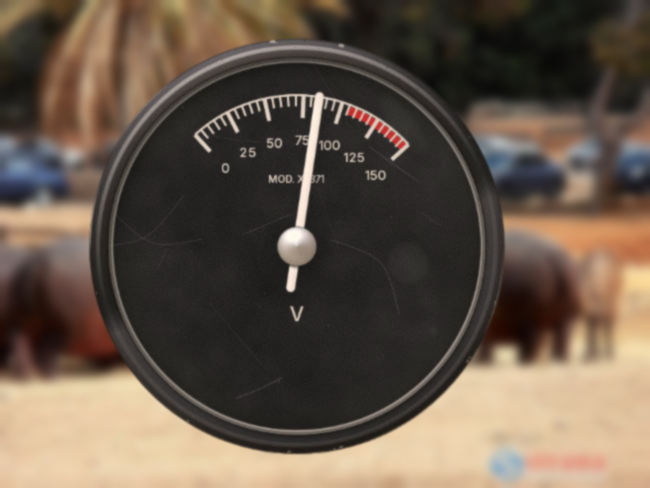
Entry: V 85
